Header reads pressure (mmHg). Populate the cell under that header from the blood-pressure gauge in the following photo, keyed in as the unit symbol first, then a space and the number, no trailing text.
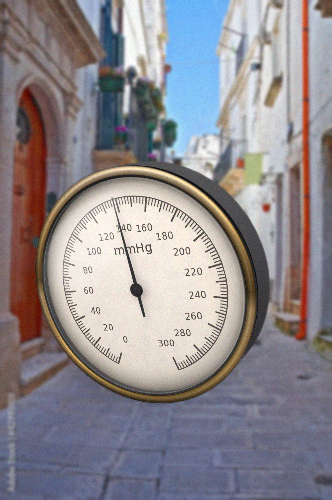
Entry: mmHg 140
